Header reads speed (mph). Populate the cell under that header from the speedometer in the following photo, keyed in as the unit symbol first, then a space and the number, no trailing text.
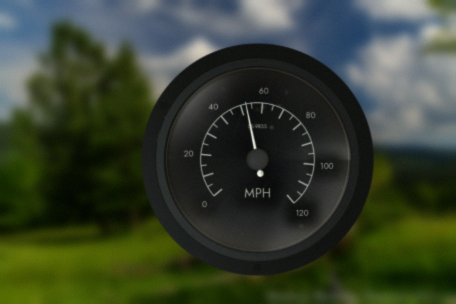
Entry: mph 52.5
